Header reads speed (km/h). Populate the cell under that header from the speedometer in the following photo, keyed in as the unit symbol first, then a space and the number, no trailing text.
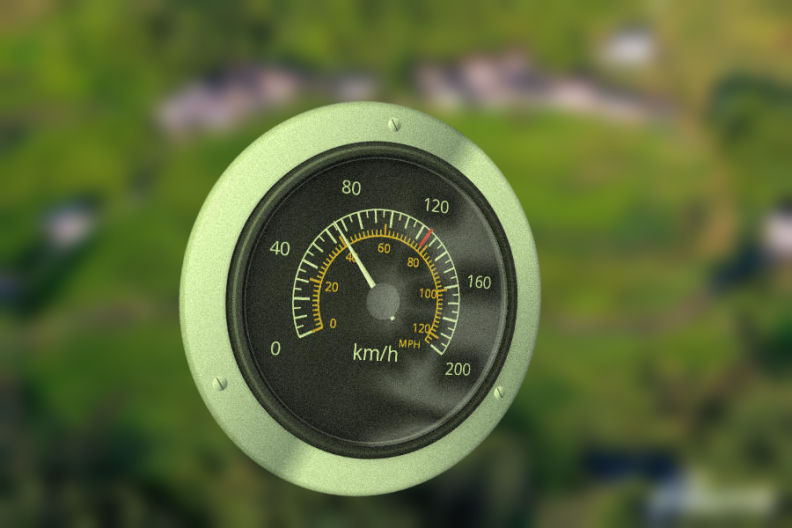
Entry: km/h 65
